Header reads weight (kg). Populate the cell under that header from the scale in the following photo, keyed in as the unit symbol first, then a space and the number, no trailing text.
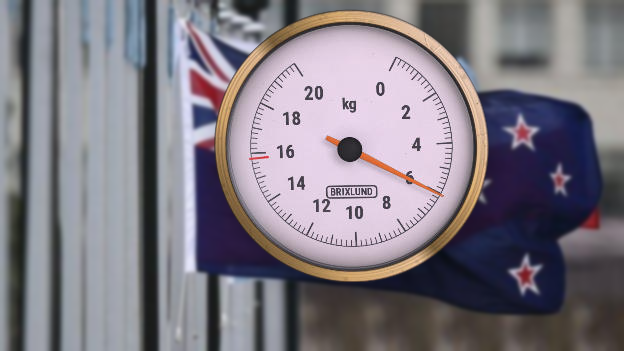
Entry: kg 6
